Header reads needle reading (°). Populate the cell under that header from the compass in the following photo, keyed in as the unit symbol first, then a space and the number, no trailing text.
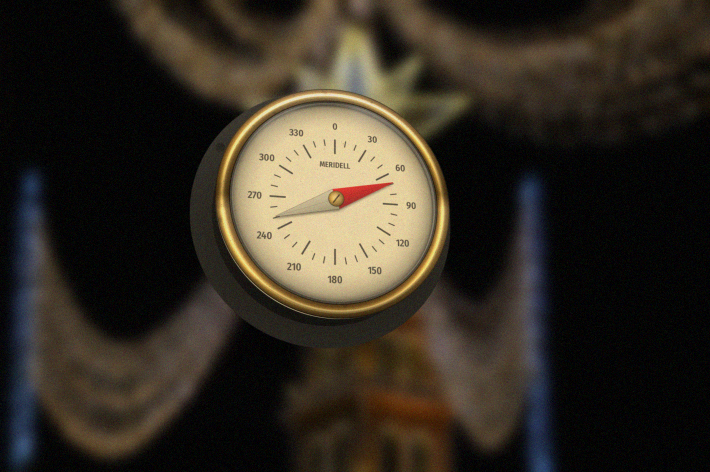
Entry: ° 70
